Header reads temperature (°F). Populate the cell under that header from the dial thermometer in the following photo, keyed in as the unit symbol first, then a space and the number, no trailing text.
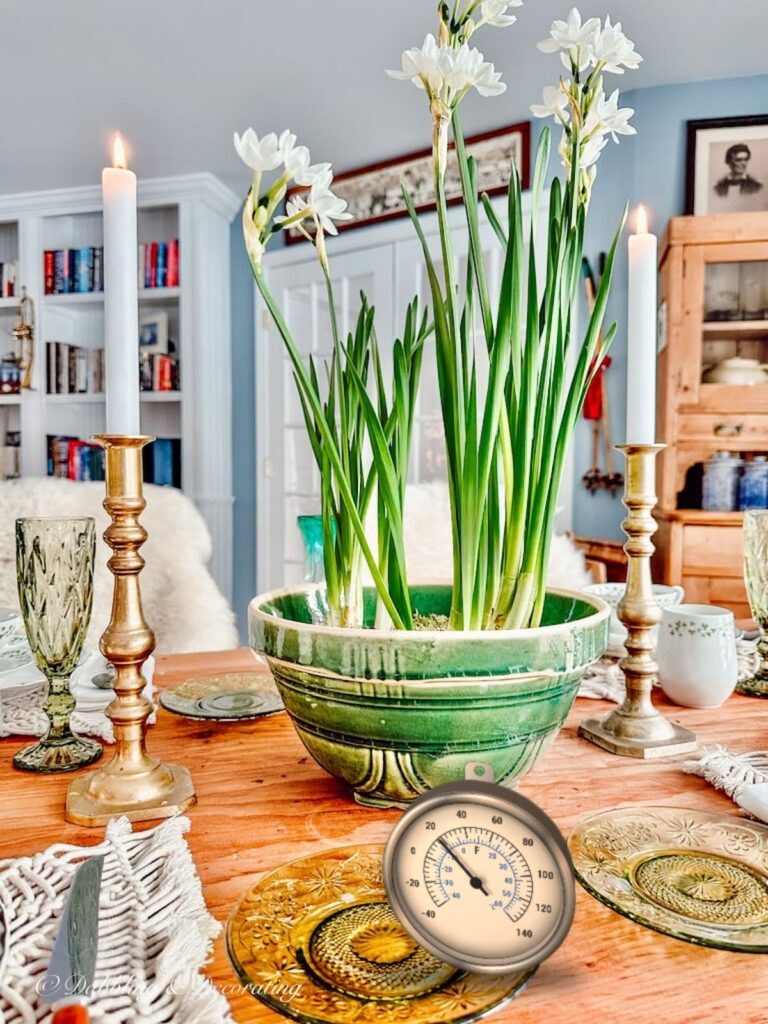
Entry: °F 20
